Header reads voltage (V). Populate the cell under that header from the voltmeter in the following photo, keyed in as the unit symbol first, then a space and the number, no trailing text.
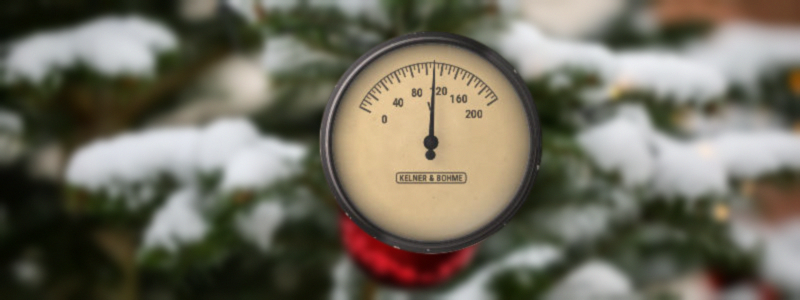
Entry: V 110
